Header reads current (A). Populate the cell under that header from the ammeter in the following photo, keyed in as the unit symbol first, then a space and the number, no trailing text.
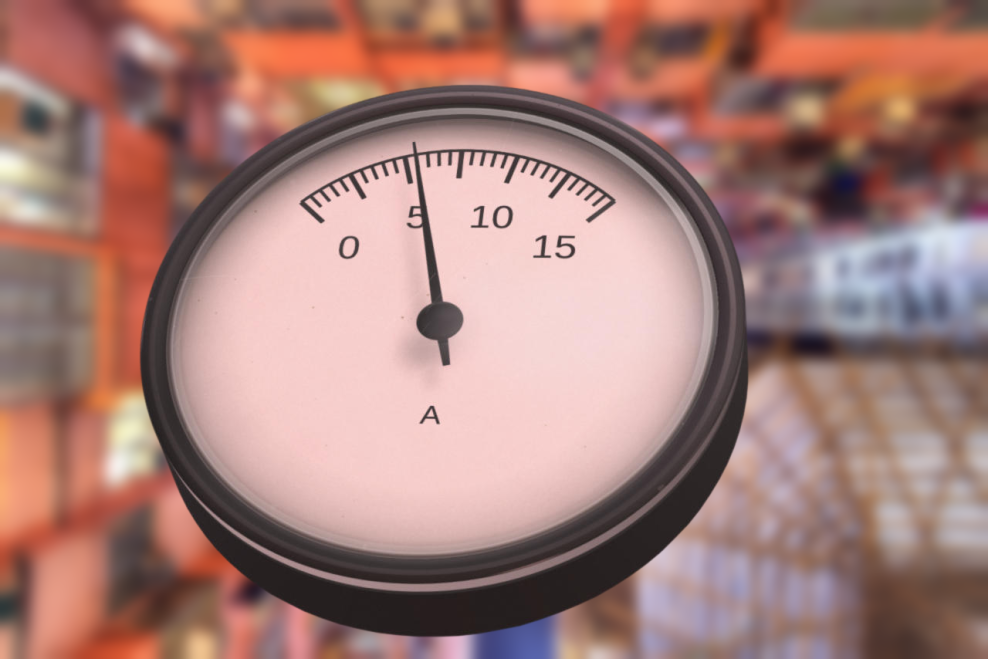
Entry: A 5.5
